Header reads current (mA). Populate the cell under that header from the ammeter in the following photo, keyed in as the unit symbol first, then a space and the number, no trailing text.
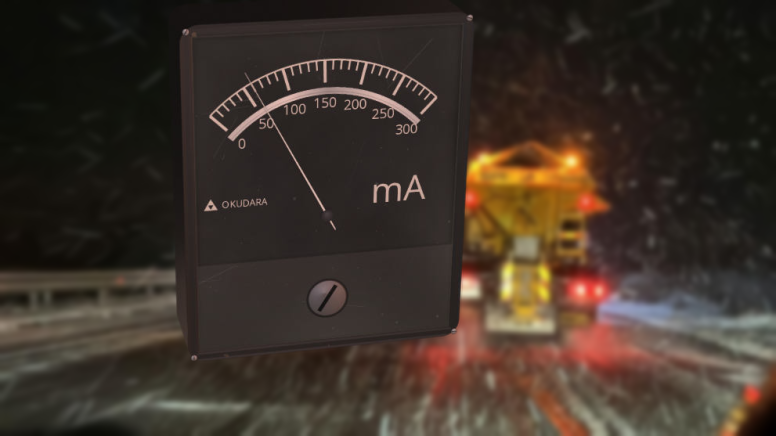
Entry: mA 60
